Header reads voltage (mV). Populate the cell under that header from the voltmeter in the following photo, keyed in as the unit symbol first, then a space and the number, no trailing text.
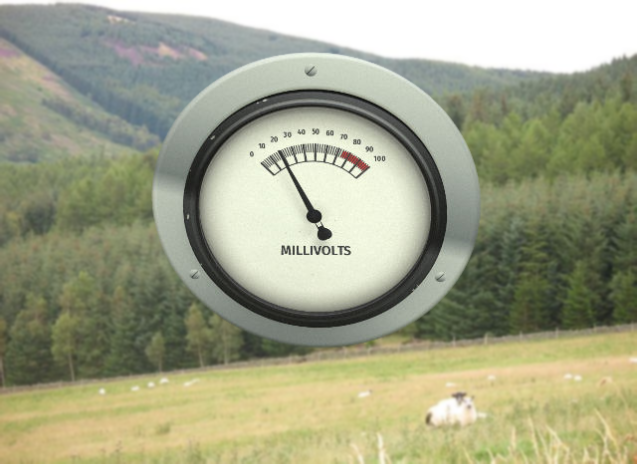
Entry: mV 20
